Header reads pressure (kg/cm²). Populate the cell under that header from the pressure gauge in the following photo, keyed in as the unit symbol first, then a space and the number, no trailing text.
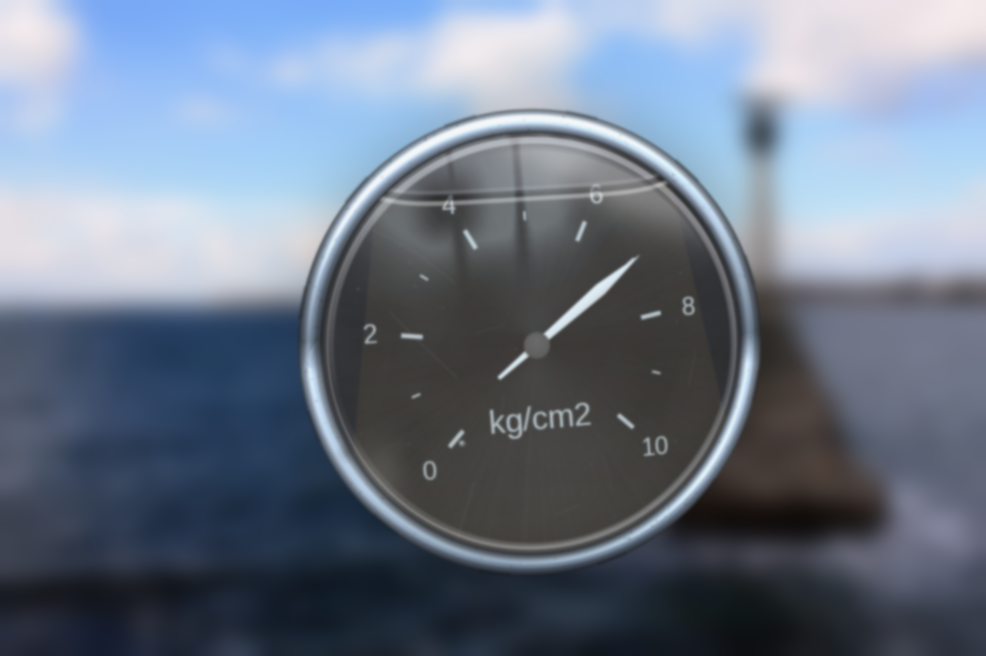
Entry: kg/cm² 7
